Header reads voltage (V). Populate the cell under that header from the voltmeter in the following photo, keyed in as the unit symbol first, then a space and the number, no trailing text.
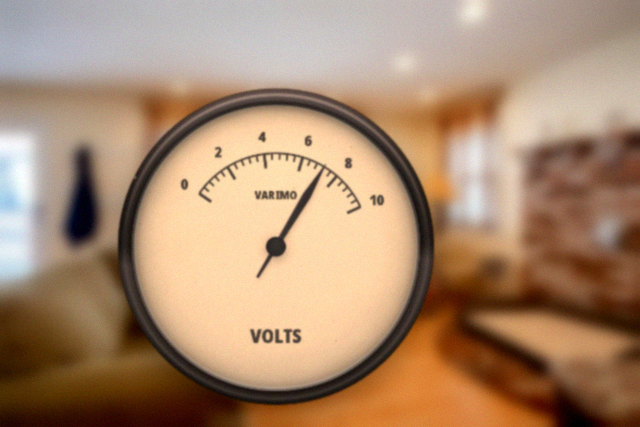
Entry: V 7.2
